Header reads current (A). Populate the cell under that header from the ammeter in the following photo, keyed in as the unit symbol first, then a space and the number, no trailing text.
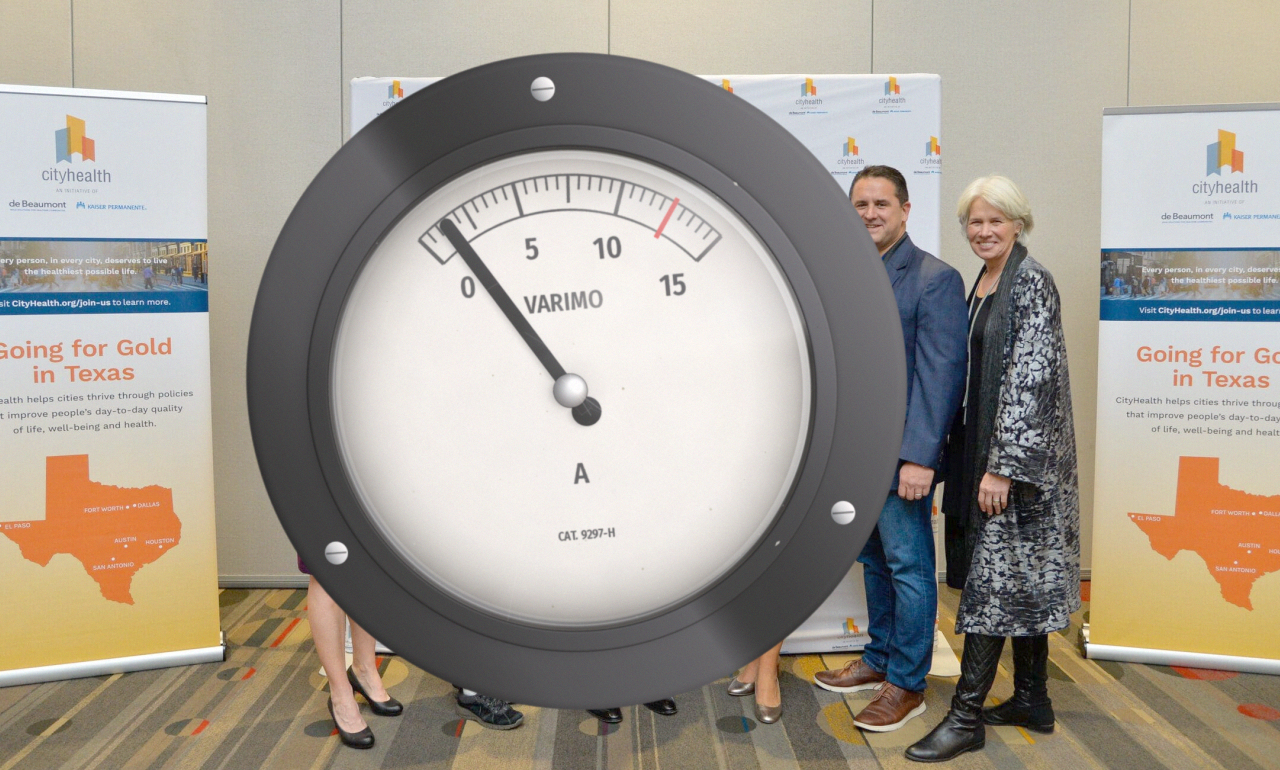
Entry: A 1.5
